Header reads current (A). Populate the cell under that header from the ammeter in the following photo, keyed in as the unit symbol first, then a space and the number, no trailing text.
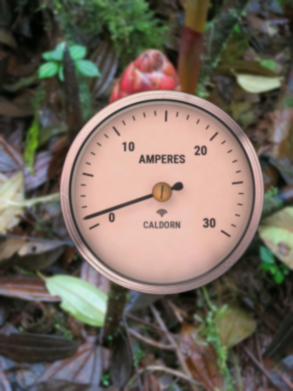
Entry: A 1
